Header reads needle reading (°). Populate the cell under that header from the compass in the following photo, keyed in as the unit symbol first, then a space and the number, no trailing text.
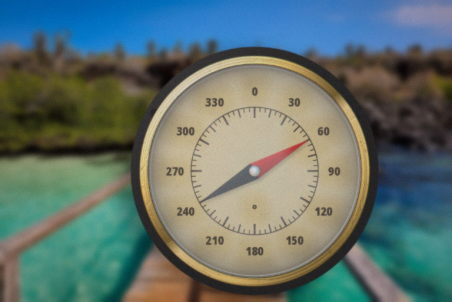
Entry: ° 60
